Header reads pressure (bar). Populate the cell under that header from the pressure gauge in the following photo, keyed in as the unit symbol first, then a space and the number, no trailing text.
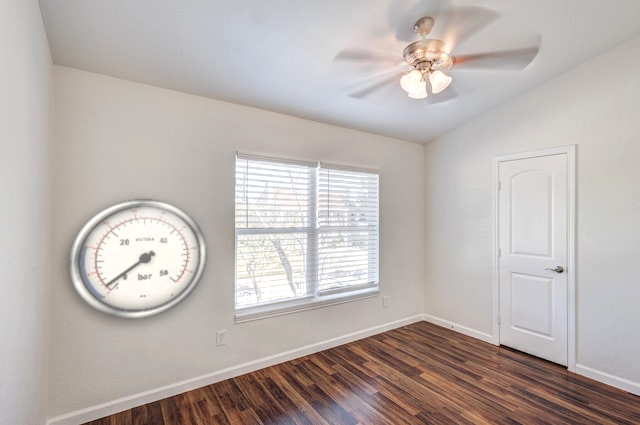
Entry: bar 2
